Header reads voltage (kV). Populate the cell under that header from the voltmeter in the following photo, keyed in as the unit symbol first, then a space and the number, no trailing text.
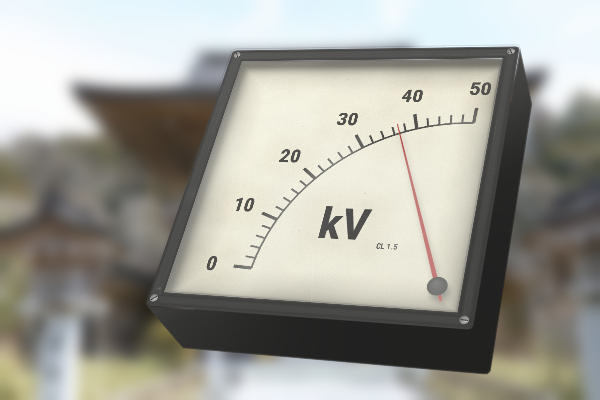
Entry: kV 37
